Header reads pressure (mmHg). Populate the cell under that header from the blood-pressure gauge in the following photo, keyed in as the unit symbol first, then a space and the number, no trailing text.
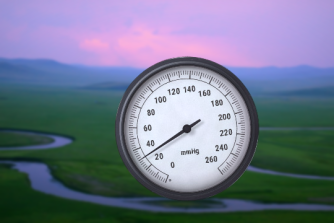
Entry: mmHg 30
